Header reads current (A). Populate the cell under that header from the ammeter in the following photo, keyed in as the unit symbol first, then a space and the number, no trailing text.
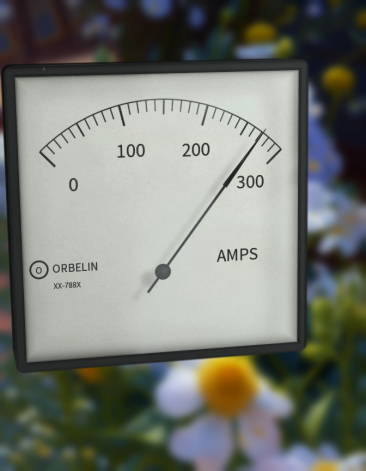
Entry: A 270
